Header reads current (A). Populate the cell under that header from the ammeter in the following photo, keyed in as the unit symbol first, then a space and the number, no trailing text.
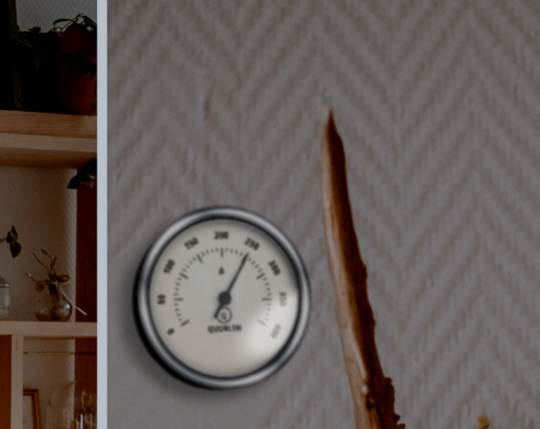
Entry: A 250
